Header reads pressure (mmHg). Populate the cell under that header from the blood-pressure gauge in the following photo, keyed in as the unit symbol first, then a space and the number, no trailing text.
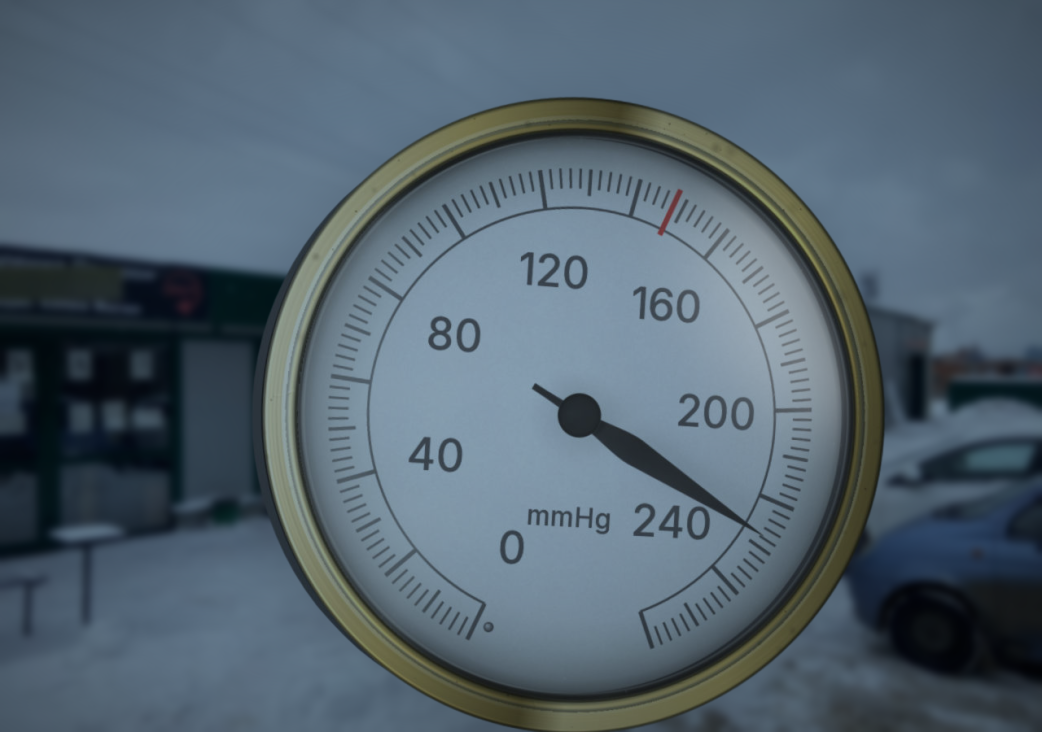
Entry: mmHg 228
